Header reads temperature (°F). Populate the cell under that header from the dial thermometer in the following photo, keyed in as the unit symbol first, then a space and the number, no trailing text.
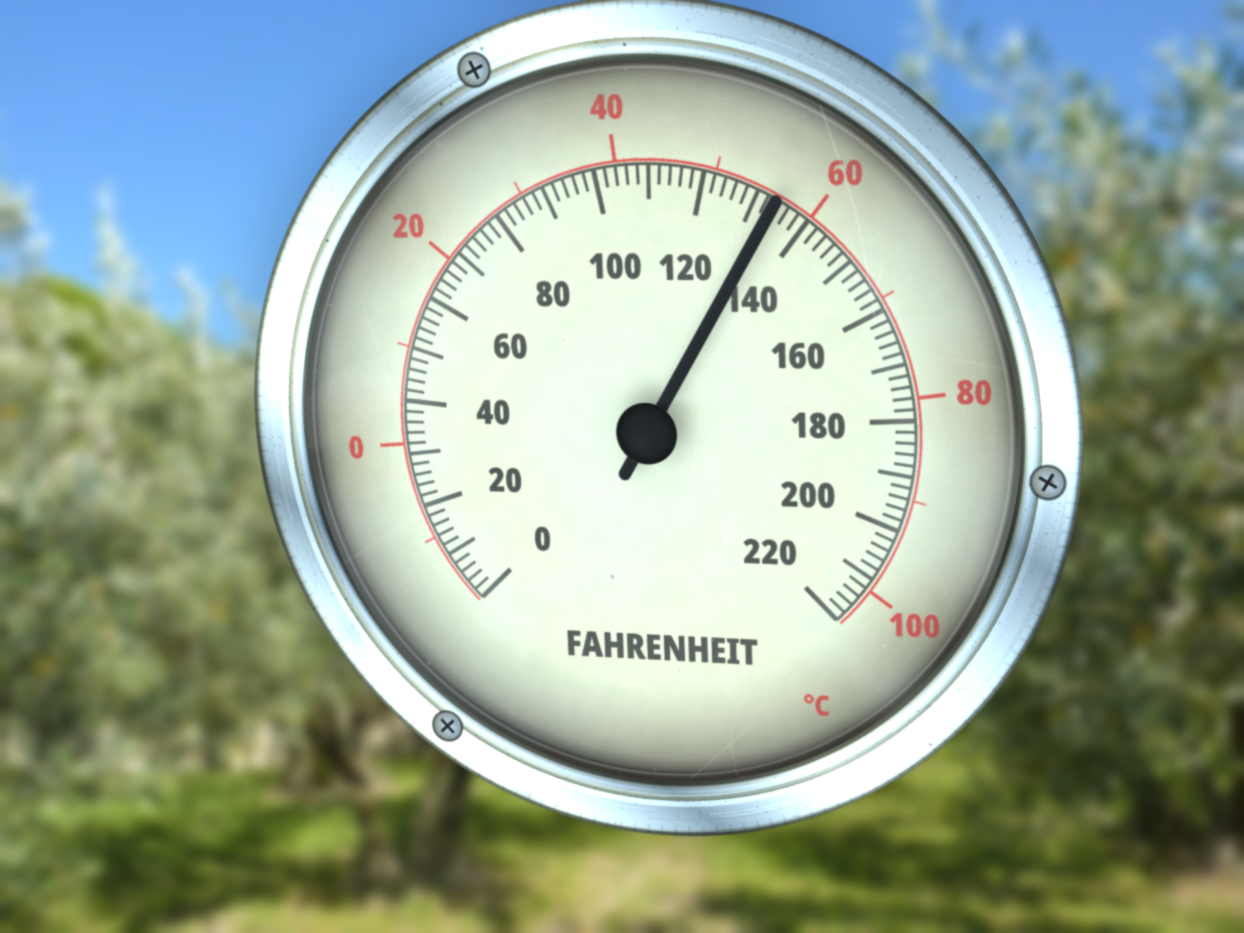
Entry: °F 134
